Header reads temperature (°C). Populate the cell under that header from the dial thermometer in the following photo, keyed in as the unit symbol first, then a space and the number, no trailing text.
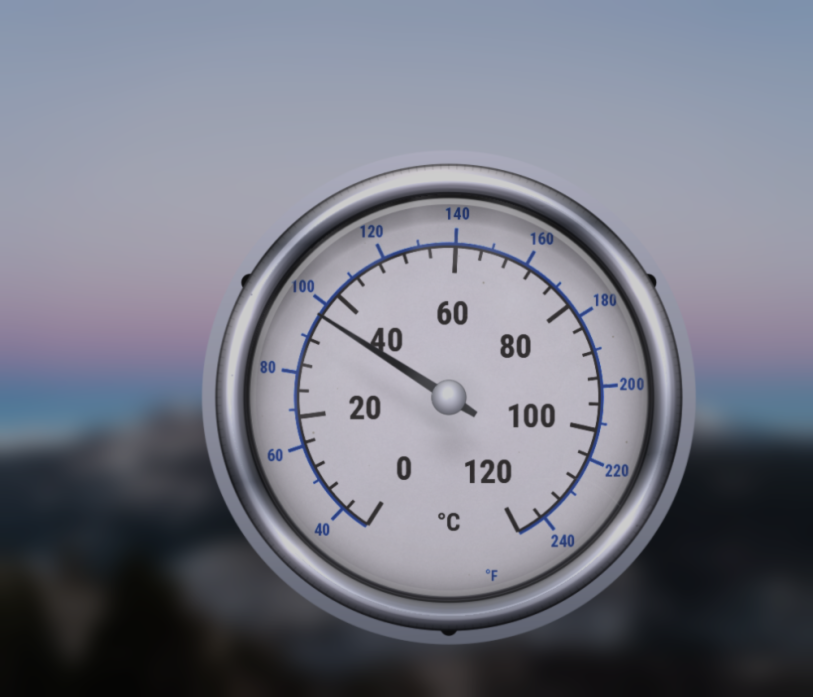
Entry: °C 36
